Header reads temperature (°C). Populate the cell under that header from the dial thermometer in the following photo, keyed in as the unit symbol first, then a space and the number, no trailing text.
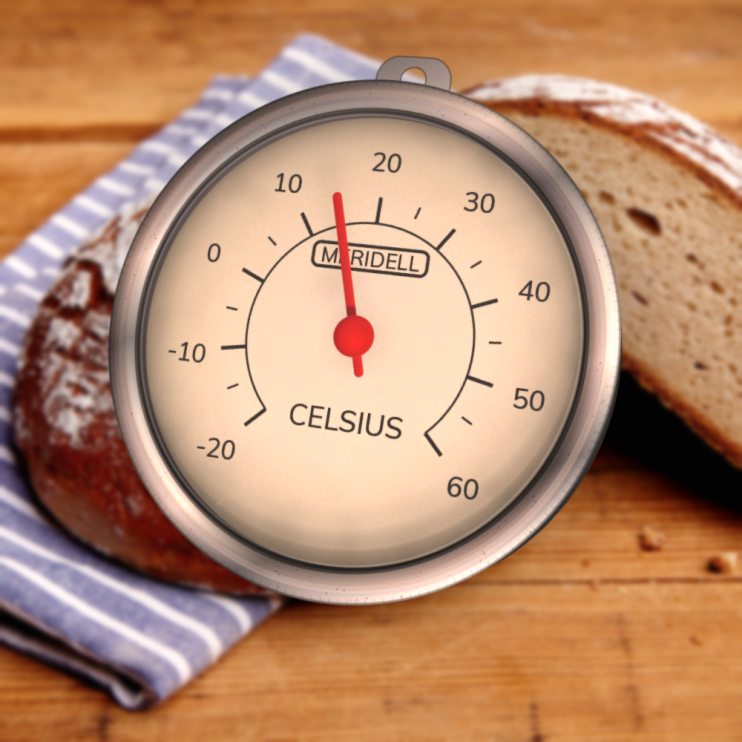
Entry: °C 15
